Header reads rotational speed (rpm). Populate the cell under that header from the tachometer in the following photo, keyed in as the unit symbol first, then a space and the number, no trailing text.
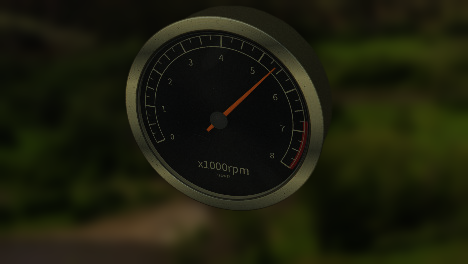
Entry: rpm 5375
